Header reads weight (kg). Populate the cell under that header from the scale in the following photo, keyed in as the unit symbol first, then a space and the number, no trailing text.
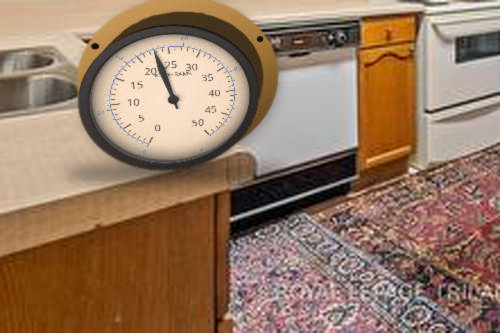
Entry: kg 23
